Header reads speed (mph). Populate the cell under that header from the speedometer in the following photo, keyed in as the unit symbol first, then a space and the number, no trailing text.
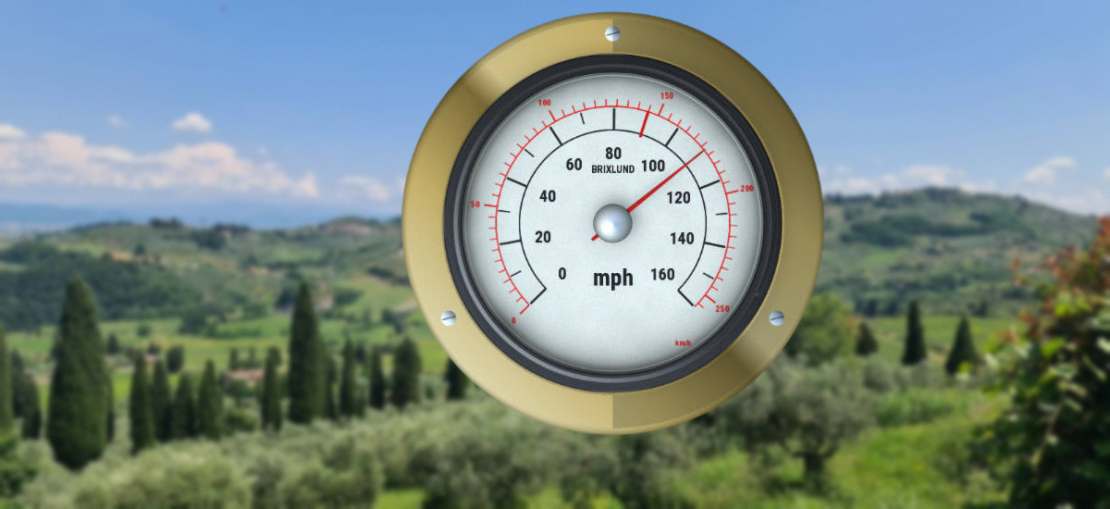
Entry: mph 110
